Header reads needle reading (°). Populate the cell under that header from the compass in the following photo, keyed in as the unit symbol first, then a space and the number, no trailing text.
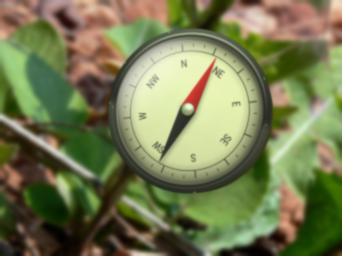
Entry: ° 35
